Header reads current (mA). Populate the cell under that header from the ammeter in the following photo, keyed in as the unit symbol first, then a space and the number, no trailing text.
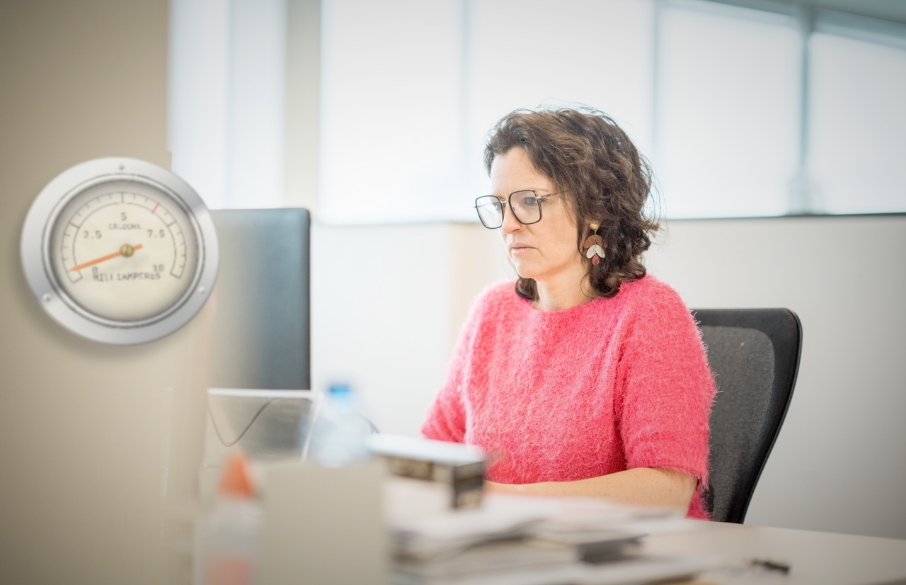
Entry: mA 0.5
